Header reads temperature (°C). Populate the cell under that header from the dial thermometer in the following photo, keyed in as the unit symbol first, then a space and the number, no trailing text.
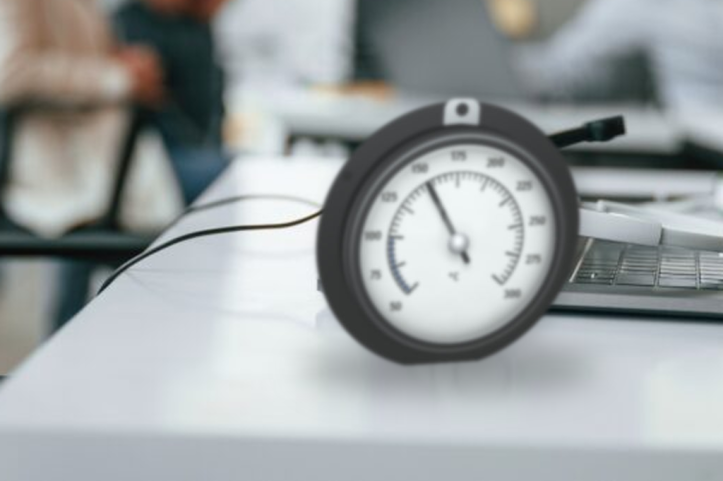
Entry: °C 150
